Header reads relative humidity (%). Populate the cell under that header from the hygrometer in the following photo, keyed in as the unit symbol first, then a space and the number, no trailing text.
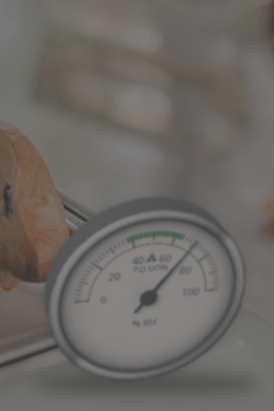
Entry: % 70
